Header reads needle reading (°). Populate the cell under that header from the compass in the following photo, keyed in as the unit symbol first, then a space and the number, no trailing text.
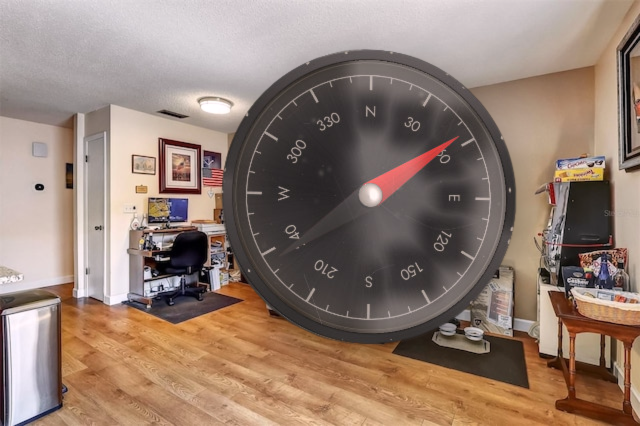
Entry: ° 55
